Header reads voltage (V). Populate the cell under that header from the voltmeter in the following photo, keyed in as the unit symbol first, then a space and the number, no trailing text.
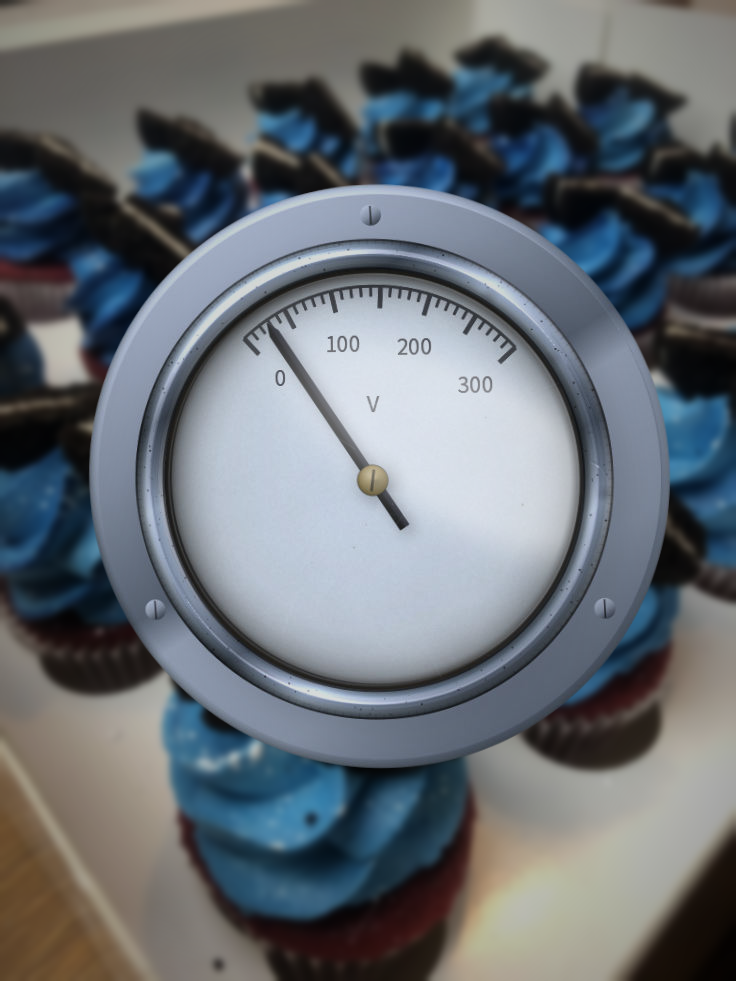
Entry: V 30
